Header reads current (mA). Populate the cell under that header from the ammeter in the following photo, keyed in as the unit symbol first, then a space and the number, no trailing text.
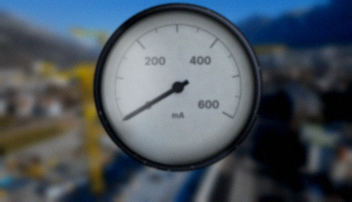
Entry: mA 0
